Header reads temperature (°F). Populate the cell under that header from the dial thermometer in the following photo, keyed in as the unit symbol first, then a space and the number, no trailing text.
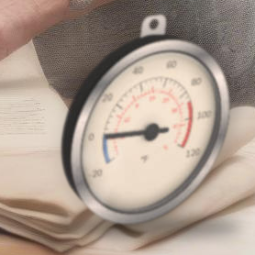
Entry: °F 0
